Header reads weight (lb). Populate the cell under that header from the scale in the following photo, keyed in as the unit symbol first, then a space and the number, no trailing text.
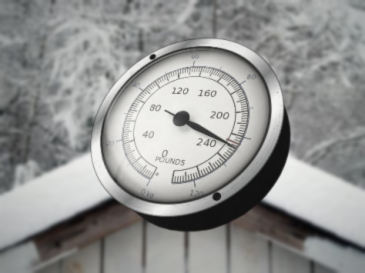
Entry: lb 230
